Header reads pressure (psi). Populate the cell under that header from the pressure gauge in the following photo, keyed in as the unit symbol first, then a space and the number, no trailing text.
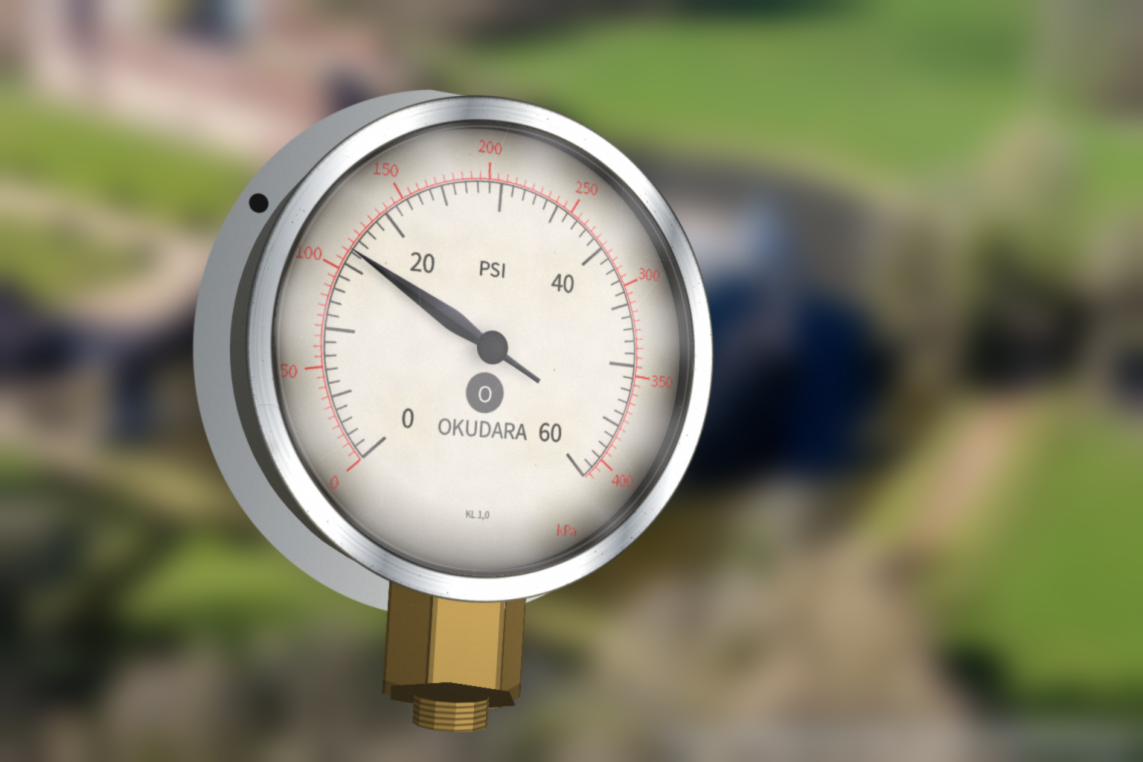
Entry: psi 16
